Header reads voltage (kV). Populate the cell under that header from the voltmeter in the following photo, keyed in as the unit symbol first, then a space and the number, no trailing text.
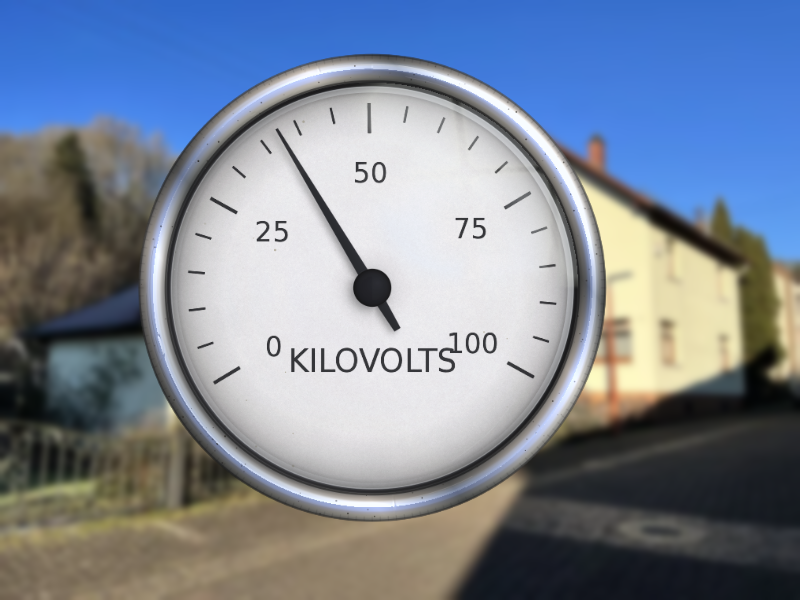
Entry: kV 37.5
